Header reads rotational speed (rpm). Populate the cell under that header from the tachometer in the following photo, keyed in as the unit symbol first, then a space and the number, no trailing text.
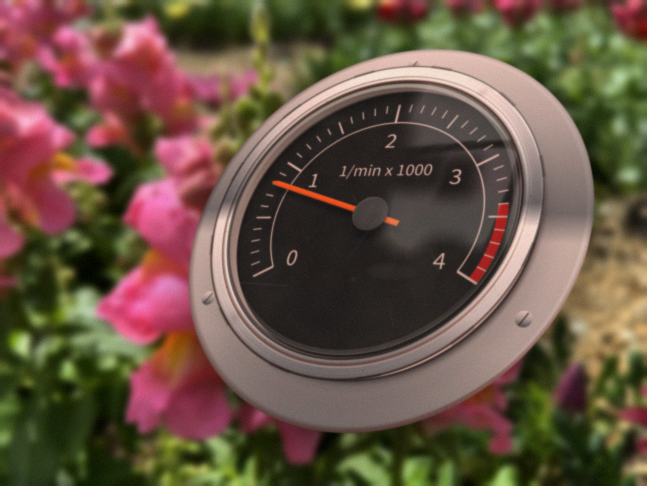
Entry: rpm 800
